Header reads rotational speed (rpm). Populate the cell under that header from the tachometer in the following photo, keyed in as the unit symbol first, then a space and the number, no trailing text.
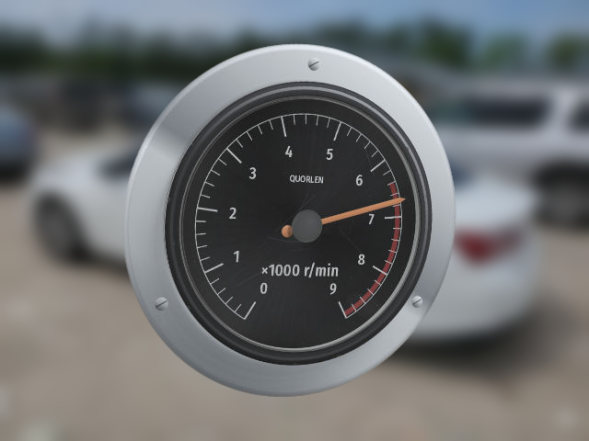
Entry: rpm 6700
